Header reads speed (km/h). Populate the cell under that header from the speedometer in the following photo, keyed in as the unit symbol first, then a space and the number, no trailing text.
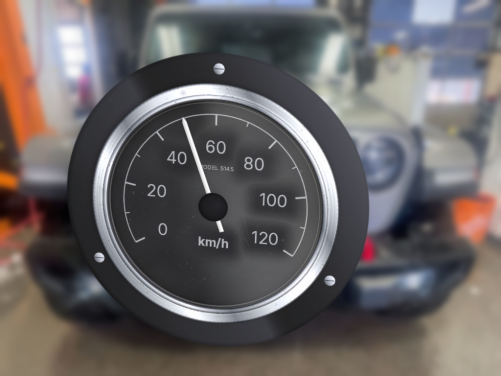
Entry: km/h 50
